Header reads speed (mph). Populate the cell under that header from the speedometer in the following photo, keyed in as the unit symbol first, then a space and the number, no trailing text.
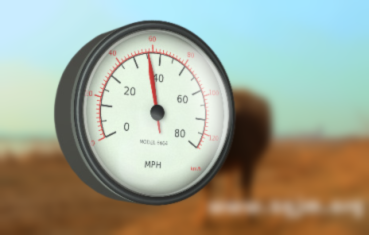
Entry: mph 35
